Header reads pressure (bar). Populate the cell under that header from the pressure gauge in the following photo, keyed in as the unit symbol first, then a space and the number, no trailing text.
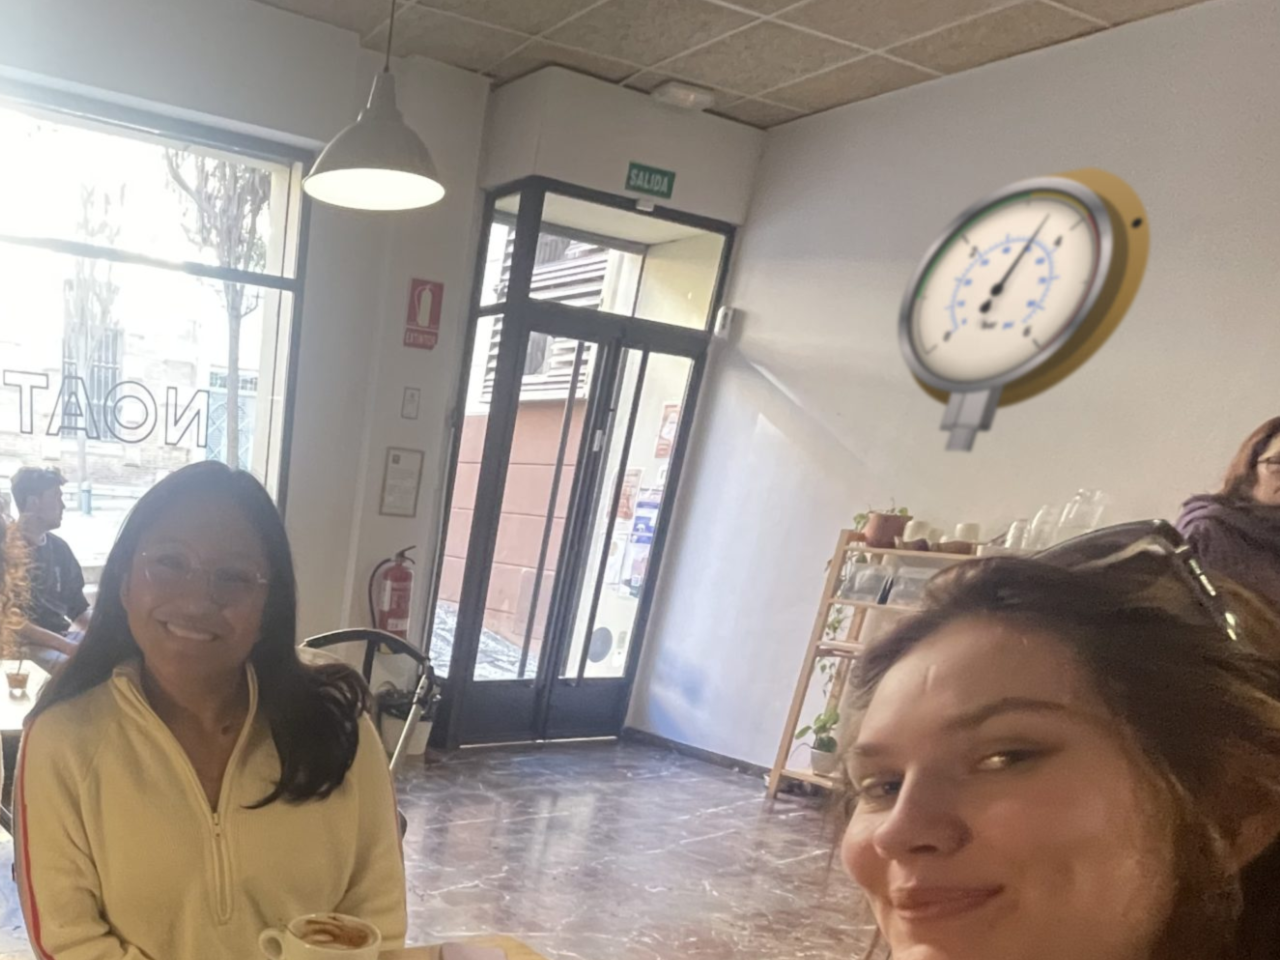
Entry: bar 3.5
